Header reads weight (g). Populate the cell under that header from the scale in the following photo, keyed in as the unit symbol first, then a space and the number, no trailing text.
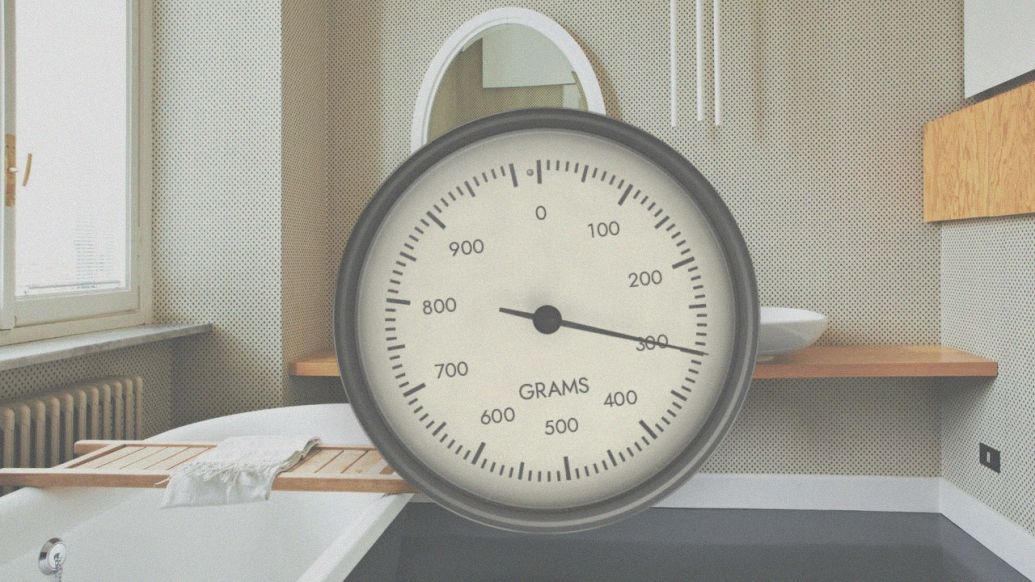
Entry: g 300
